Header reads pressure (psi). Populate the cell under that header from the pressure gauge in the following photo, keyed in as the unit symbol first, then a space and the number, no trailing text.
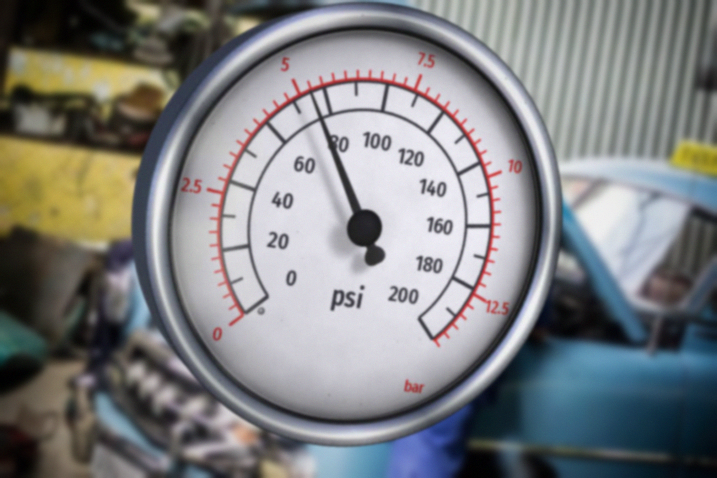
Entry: psi 75
